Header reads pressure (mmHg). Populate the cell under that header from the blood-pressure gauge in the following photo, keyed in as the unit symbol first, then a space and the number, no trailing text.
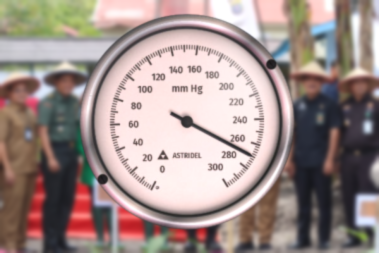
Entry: mmHg 270
